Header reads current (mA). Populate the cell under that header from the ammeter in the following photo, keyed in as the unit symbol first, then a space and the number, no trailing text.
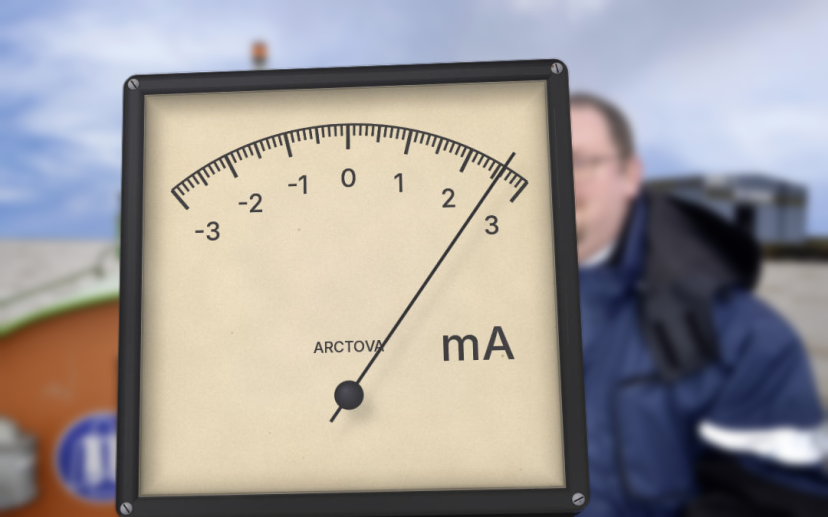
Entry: mA 2.6
